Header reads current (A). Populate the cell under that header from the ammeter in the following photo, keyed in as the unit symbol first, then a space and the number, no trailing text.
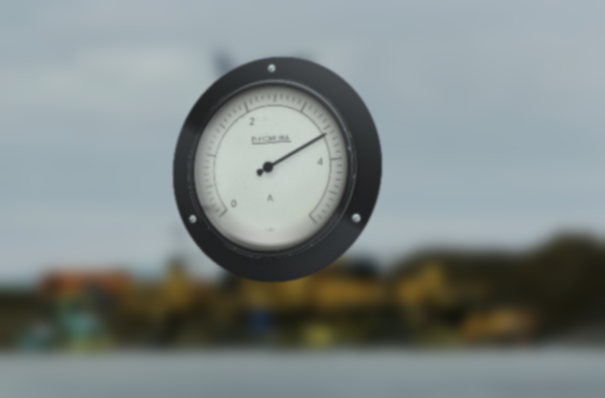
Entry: A 3.6
